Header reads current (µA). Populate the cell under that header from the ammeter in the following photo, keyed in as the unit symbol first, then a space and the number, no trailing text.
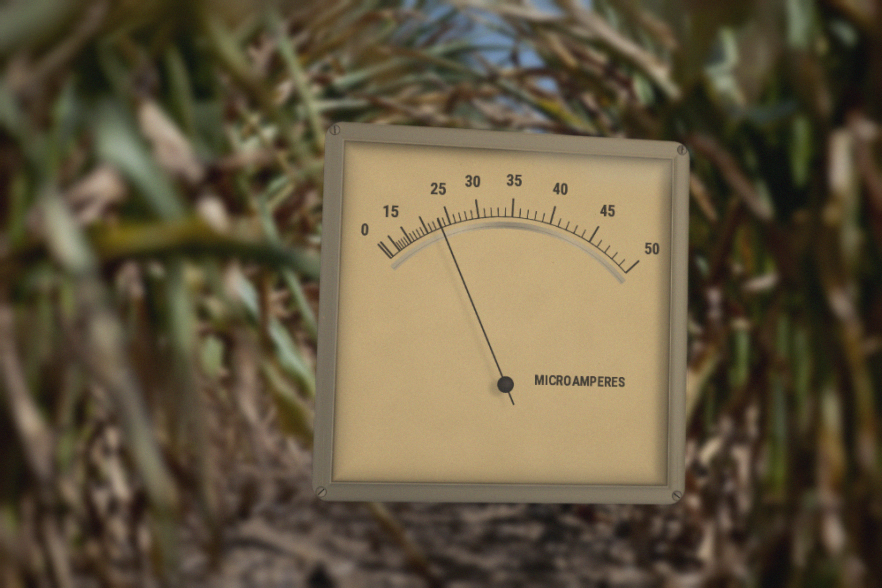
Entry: µA 23
